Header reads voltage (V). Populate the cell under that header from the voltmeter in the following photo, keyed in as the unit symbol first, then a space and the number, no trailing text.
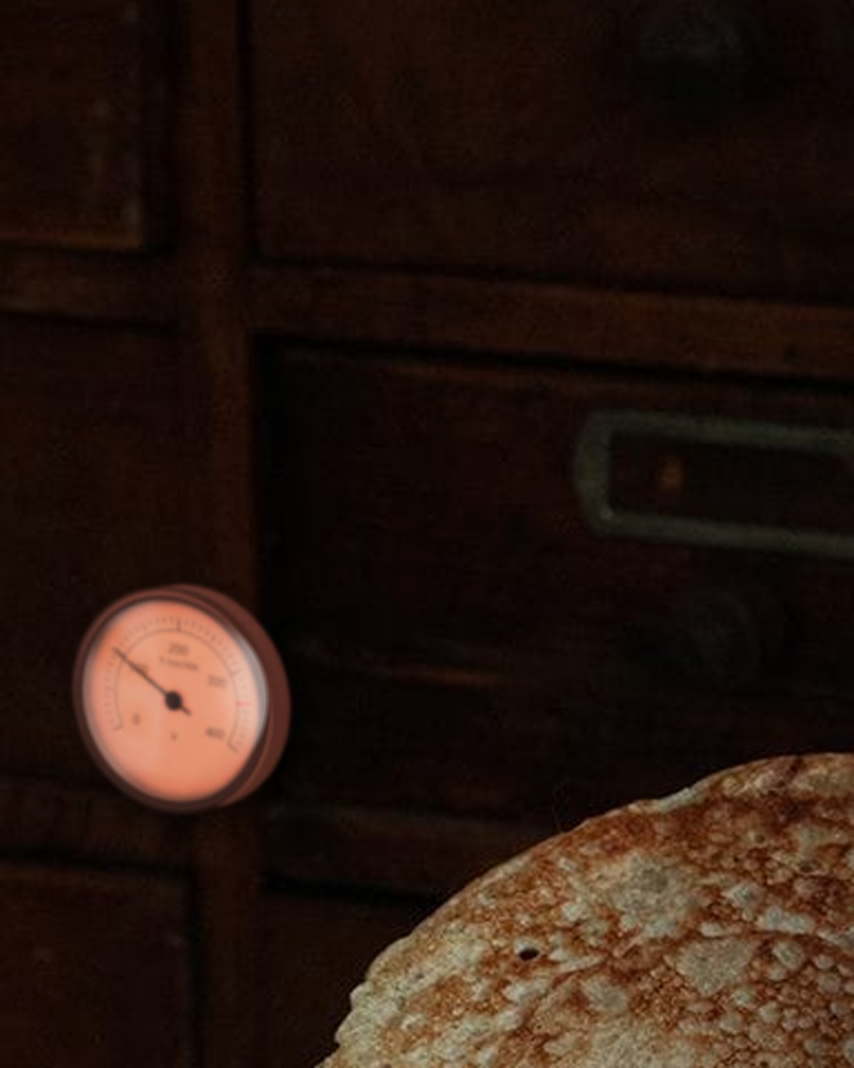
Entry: V 100
